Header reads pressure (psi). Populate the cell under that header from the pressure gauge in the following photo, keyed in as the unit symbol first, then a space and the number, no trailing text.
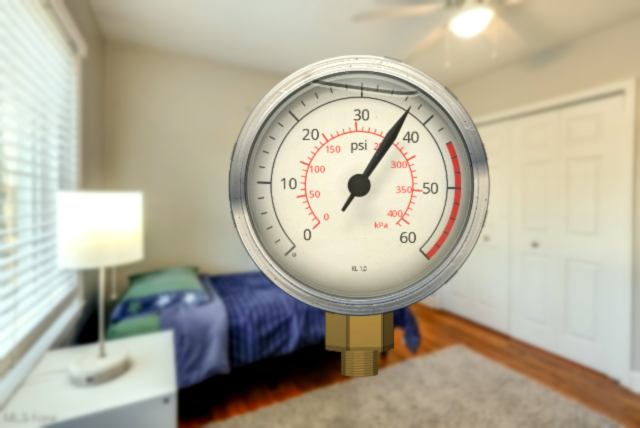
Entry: psi 37
